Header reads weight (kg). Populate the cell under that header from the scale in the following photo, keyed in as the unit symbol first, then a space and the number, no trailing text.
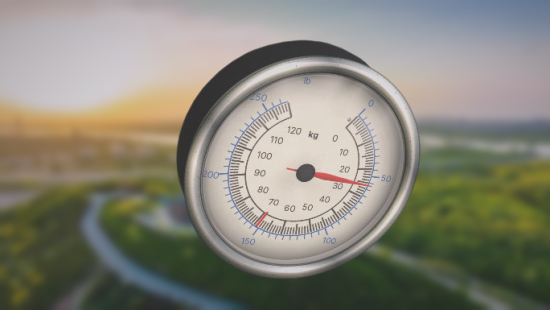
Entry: kg 25
